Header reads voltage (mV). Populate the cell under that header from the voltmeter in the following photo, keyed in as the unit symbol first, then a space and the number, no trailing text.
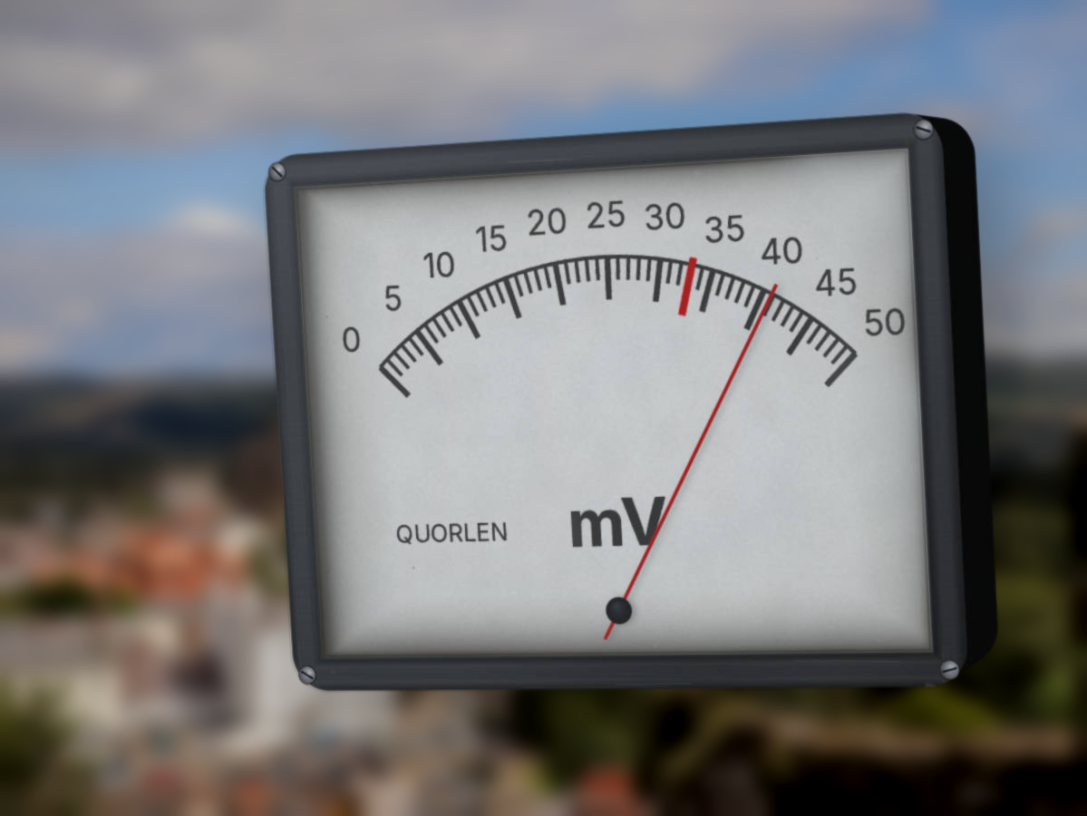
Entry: mV 41
